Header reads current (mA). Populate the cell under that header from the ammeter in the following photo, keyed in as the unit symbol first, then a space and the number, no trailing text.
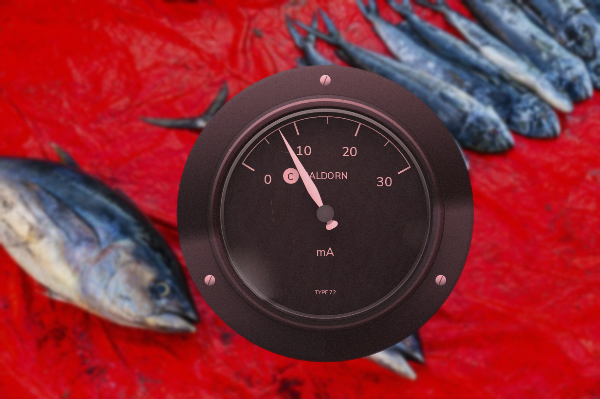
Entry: mA 7.5
